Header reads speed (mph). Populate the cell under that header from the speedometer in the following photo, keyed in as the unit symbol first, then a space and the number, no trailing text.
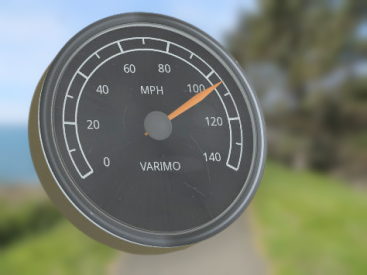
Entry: mph 105
